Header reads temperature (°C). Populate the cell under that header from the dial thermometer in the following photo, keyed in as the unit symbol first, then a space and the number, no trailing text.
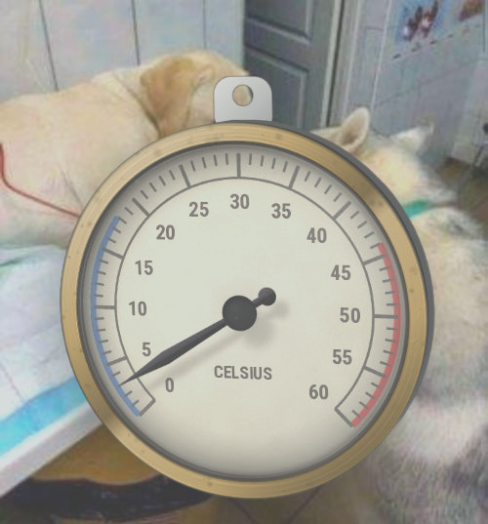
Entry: °C 3
